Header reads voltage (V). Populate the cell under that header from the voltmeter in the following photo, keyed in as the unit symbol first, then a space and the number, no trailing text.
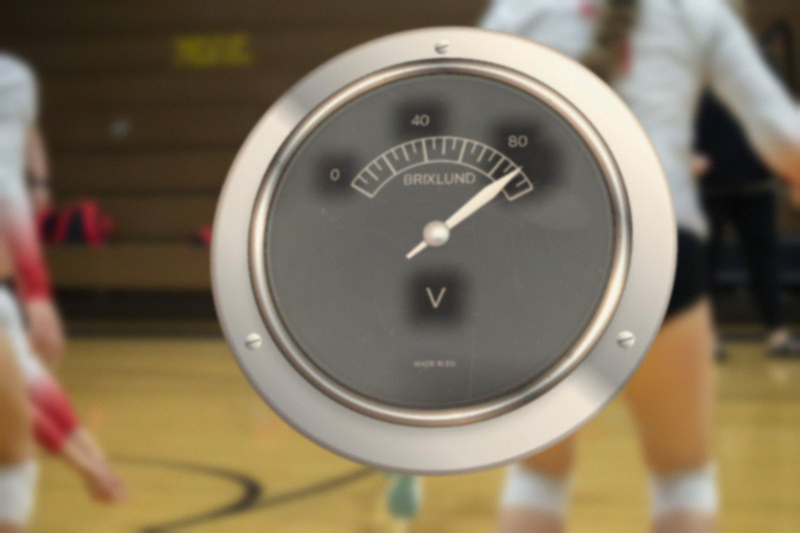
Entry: V 90
